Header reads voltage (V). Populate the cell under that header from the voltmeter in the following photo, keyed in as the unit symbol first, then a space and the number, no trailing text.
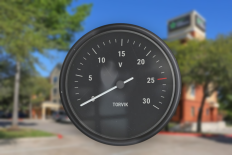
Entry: V 0
